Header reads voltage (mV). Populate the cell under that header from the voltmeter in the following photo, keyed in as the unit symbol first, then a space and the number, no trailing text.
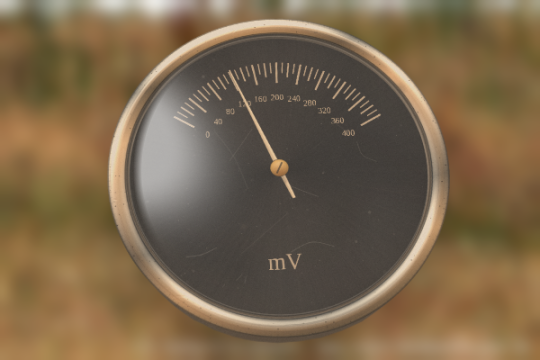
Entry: mV 120
